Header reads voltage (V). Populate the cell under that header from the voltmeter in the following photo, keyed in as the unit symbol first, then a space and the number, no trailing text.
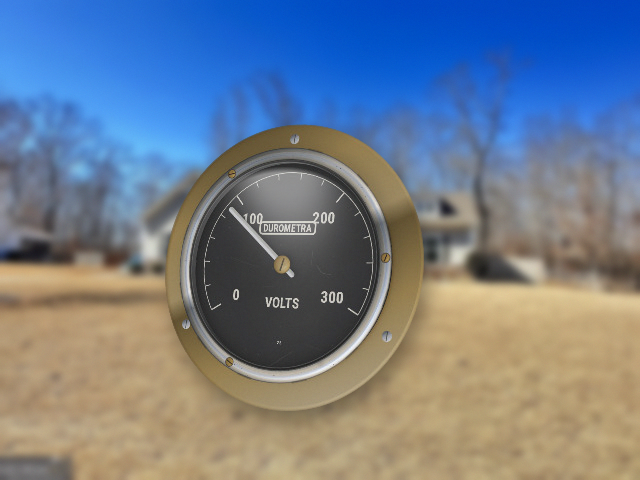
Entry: V 90
